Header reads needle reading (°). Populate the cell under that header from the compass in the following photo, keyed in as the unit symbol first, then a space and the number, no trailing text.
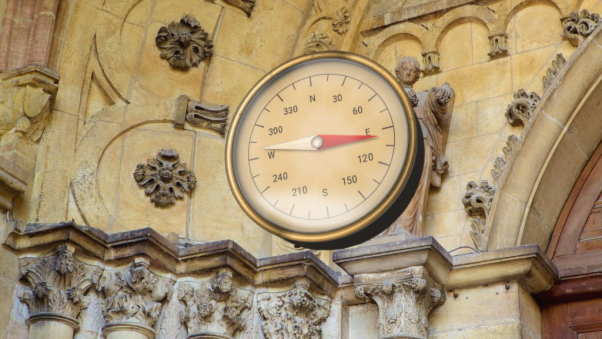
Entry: ° 97.5
